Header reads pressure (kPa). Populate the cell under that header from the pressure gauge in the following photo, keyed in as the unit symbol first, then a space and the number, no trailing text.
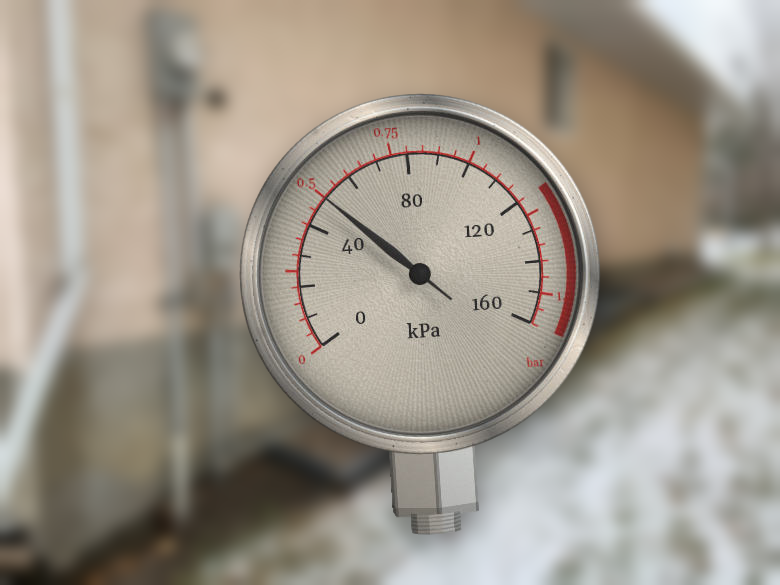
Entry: kPa 50
